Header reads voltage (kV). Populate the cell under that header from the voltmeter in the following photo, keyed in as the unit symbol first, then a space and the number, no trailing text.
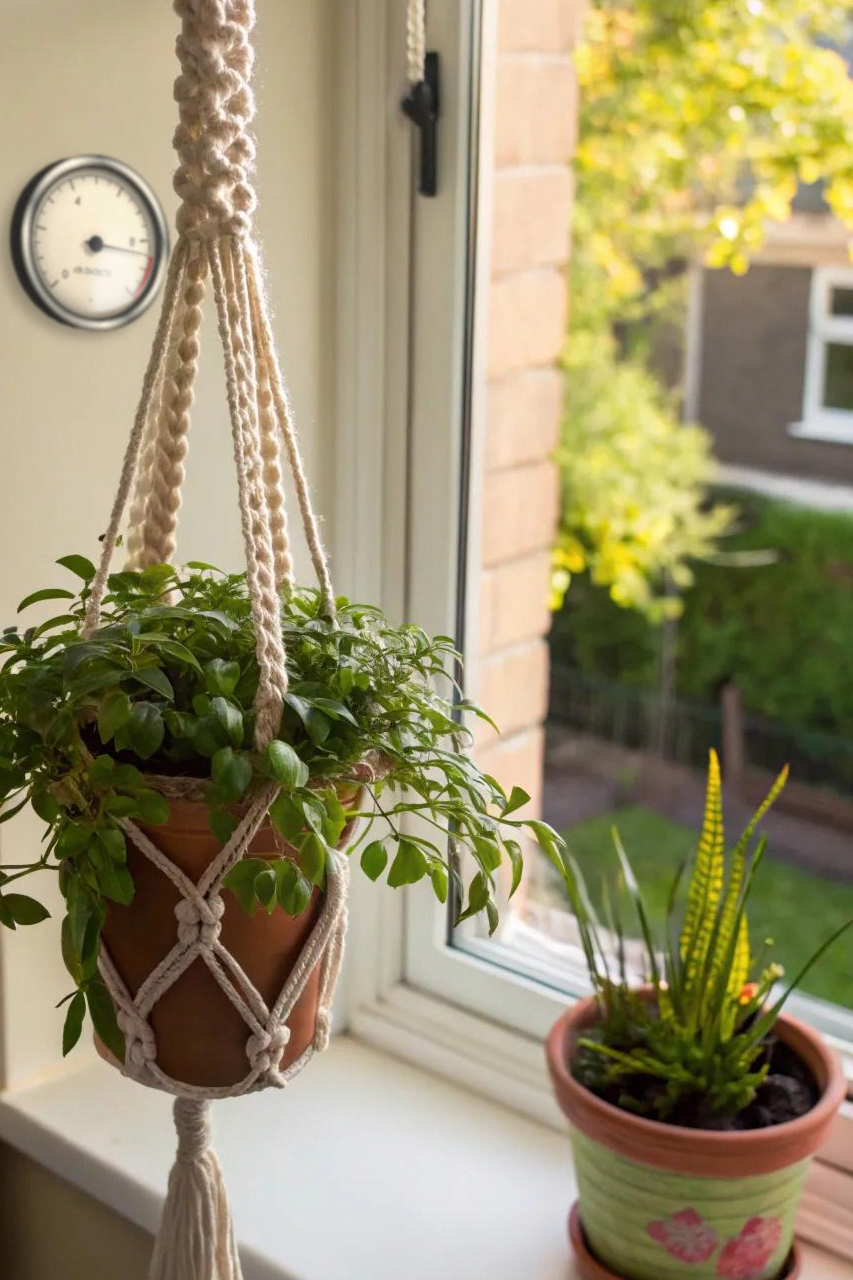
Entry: kV 8.5
